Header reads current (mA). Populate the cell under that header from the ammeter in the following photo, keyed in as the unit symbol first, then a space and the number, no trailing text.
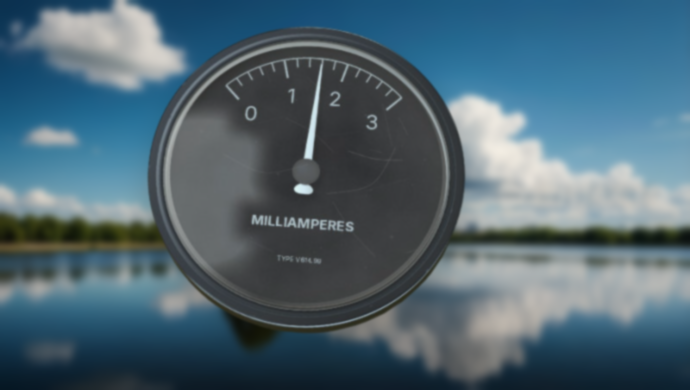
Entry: mA 1.6
